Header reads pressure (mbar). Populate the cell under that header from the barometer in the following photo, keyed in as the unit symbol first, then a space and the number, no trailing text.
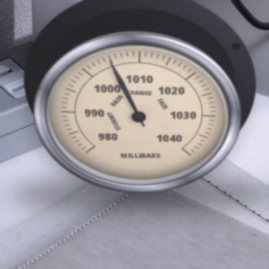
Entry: mbar 1005
